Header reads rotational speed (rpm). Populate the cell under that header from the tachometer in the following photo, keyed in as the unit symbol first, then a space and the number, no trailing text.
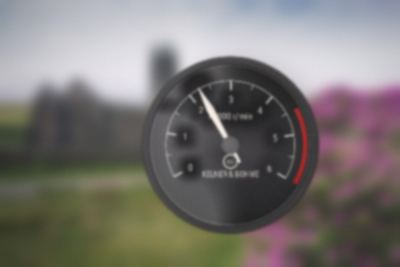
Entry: rpm 2250
